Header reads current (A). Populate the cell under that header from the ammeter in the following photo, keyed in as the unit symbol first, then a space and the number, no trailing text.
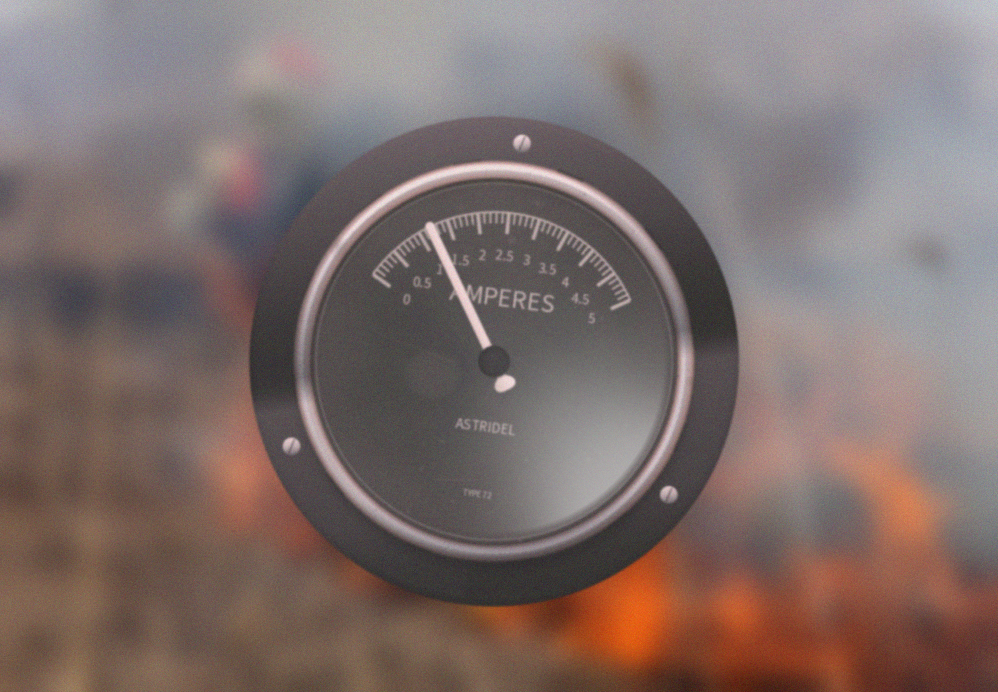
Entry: A 1.2
